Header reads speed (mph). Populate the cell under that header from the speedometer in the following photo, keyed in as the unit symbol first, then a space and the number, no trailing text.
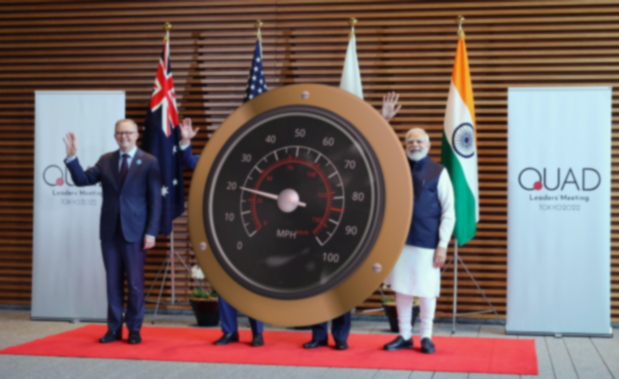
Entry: mph 20
